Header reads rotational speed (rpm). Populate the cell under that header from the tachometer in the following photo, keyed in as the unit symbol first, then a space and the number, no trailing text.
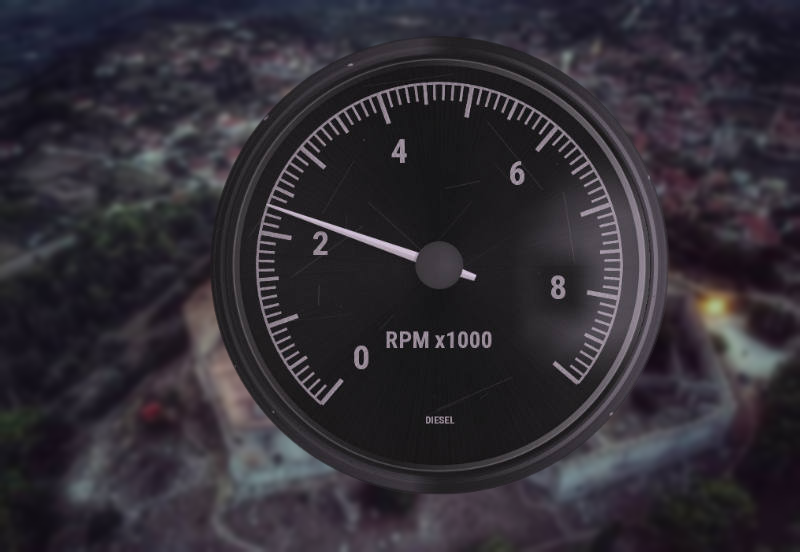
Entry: rpm 2300
